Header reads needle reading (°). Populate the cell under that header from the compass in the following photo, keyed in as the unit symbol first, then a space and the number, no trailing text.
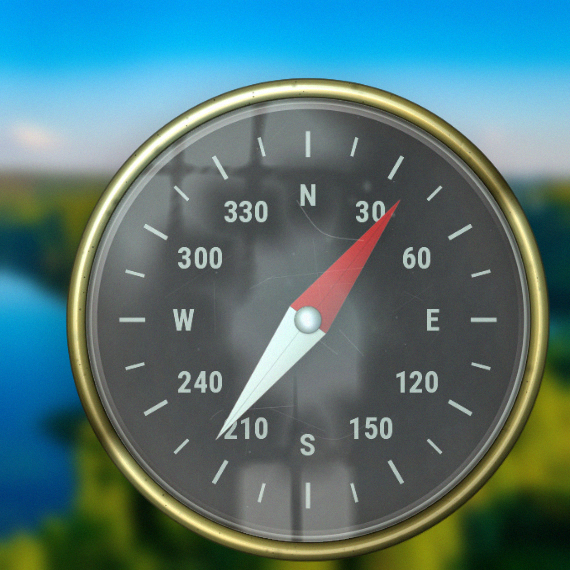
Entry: ° 37.5
